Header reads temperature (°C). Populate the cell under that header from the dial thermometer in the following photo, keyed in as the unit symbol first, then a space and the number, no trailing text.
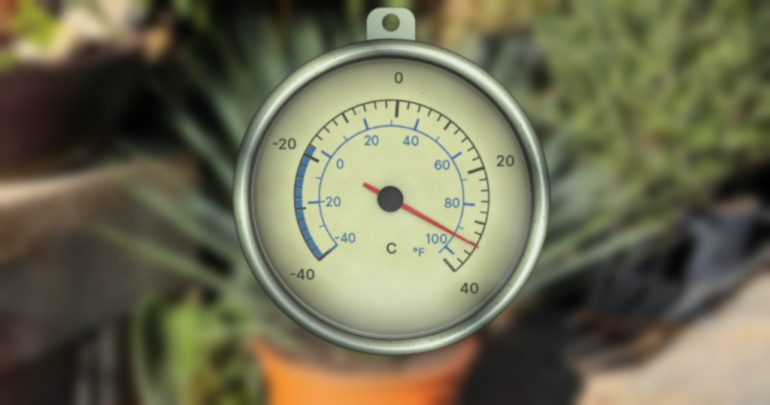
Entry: °C 34
